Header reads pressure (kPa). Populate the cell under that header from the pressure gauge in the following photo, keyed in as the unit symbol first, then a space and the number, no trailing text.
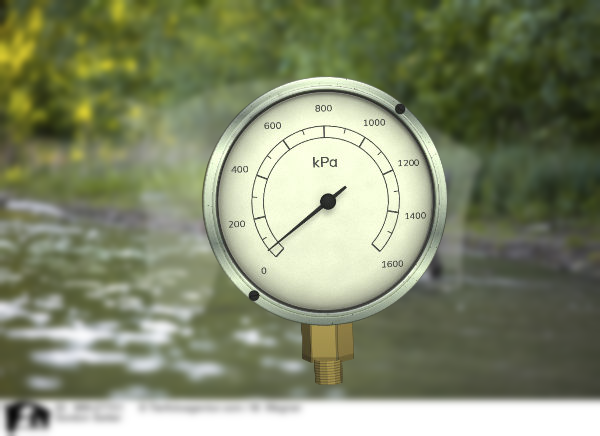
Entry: kPa 50
